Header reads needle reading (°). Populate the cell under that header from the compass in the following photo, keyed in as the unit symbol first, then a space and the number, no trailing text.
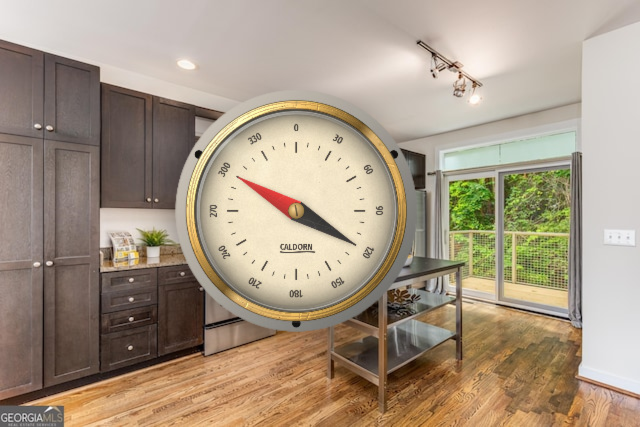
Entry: ° 300
